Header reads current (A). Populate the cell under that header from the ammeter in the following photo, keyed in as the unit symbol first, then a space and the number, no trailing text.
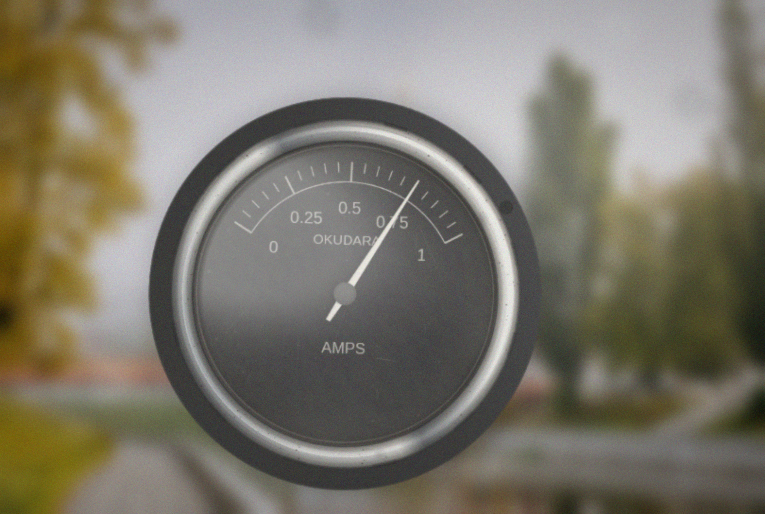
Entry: A 0.75
